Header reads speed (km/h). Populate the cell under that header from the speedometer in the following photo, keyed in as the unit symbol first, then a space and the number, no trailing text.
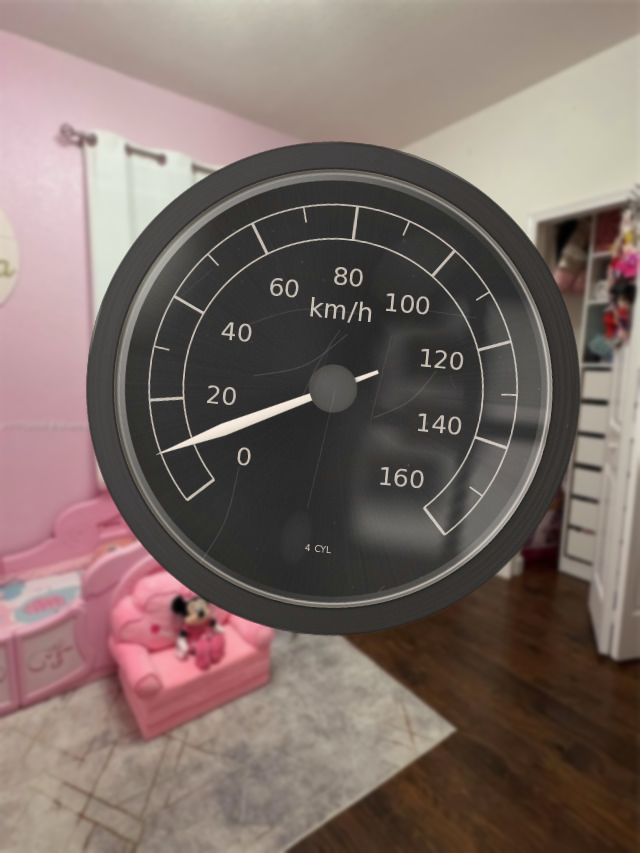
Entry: km/h 10
